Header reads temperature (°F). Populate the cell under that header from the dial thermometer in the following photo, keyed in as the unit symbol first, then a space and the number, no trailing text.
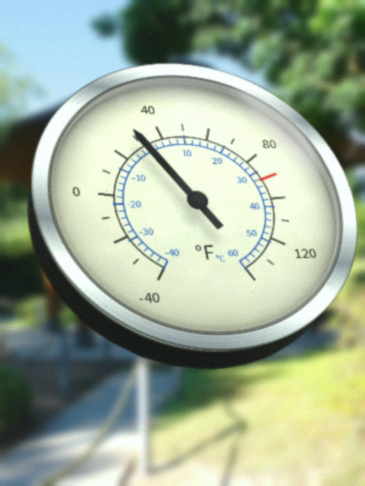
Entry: °F 30
